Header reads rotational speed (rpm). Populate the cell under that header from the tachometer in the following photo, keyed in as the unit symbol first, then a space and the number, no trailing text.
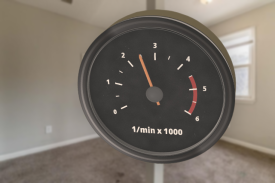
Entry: rpm 2500
